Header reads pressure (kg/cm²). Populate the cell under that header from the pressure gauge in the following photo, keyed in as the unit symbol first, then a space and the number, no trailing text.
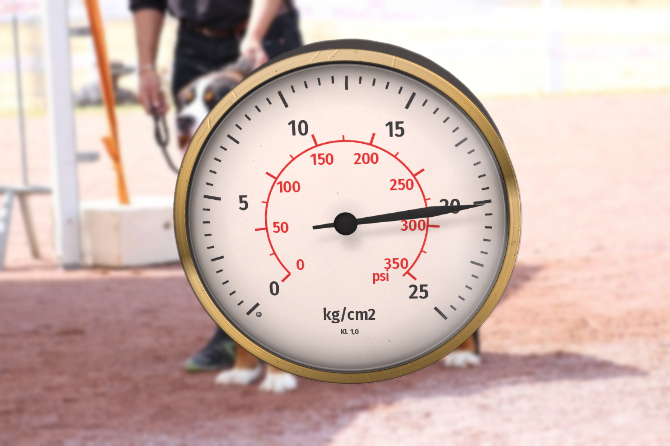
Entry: kg/cm² 20
